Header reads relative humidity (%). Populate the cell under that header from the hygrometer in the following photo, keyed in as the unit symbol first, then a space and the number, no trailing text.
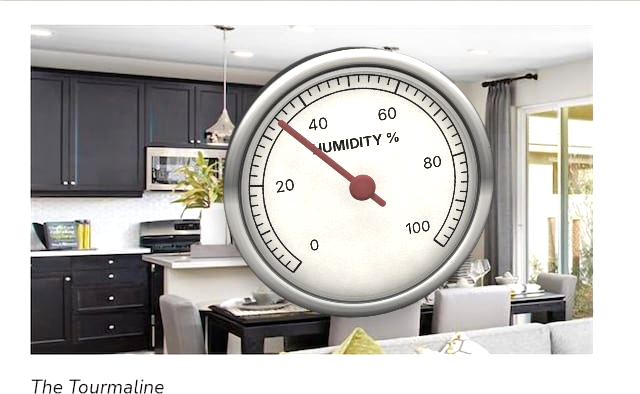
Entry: % 34
